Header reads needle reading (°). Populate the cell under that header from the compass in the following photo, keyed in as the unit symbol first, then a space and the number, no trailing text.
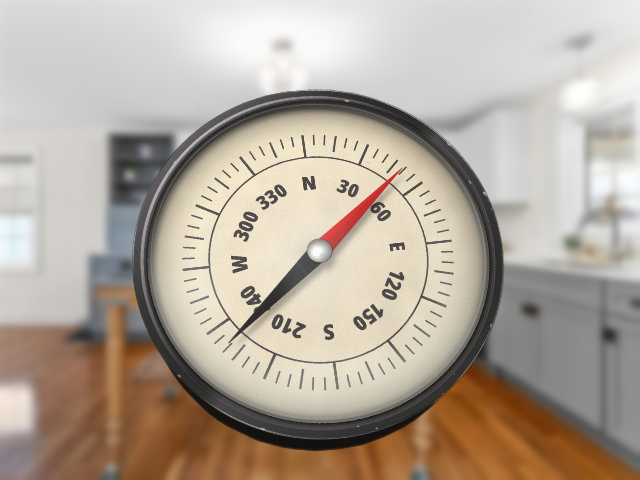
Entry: ° 50
